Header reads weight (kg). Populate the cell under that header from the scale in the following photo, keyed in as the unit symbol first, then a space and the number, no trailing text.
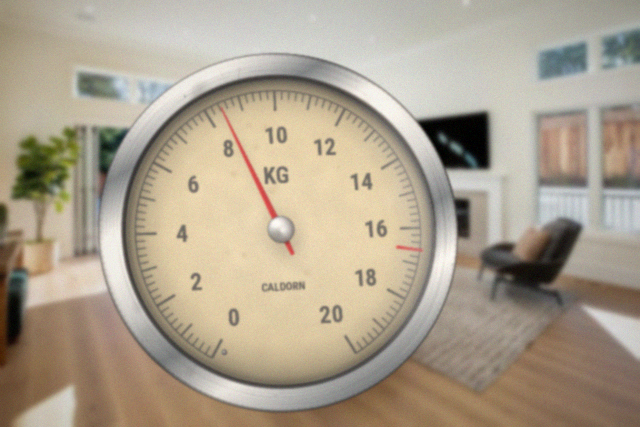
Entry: kg 8.4
